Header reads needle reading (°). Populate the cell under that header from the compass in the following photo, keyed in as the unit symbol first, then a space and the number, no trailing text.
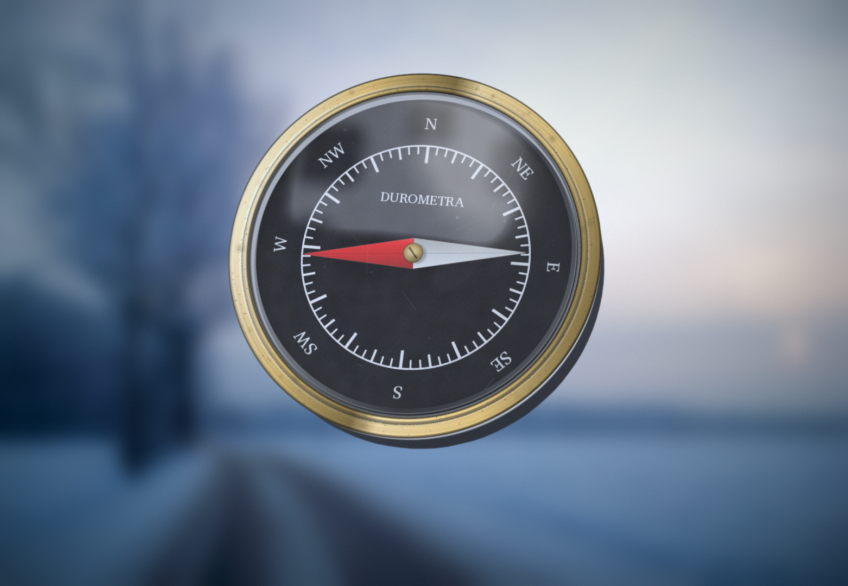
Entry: ° 265
